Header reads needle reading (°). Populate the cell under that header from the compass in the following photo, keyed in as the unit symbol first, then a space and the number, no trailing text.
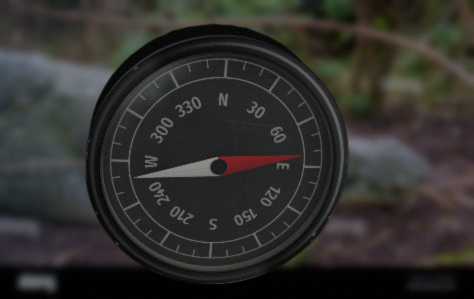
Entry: ° 80
